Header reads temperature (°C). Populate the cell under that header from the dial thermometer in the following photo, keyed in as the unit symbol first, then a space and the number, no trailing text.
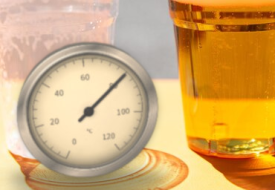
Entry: °C 80
